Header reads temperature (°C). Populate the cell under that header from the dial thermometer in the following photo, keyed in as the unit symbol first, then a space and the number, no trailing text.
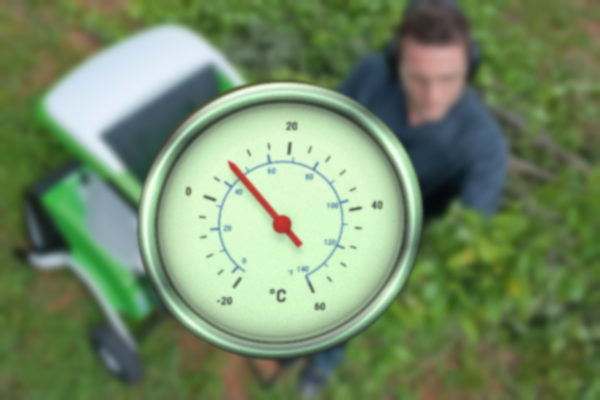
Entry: °C 8
